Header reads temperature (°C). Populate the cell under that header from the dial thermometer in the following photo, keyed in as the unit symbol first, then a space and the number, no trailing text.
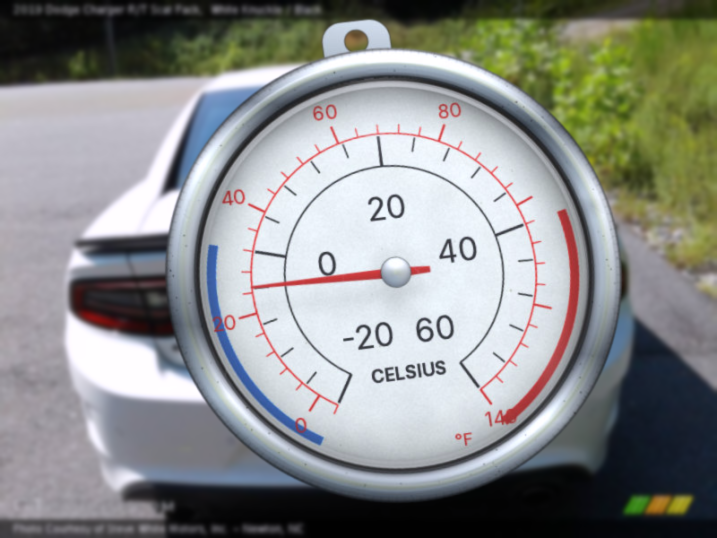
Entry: °C -4
